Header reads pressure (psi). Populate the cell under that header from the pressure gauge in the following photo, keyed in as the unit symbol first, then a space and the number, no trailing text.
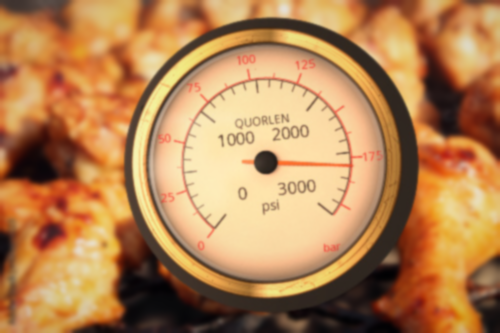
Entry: psi 2600
